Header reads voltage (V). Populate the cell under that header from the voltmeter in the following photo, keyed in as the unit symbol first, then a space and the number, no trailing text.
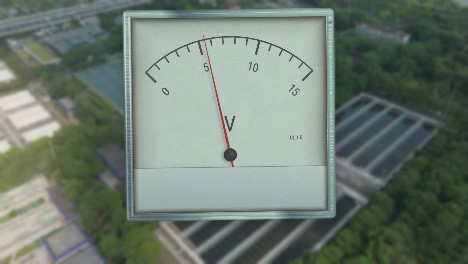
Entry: V 5.5
